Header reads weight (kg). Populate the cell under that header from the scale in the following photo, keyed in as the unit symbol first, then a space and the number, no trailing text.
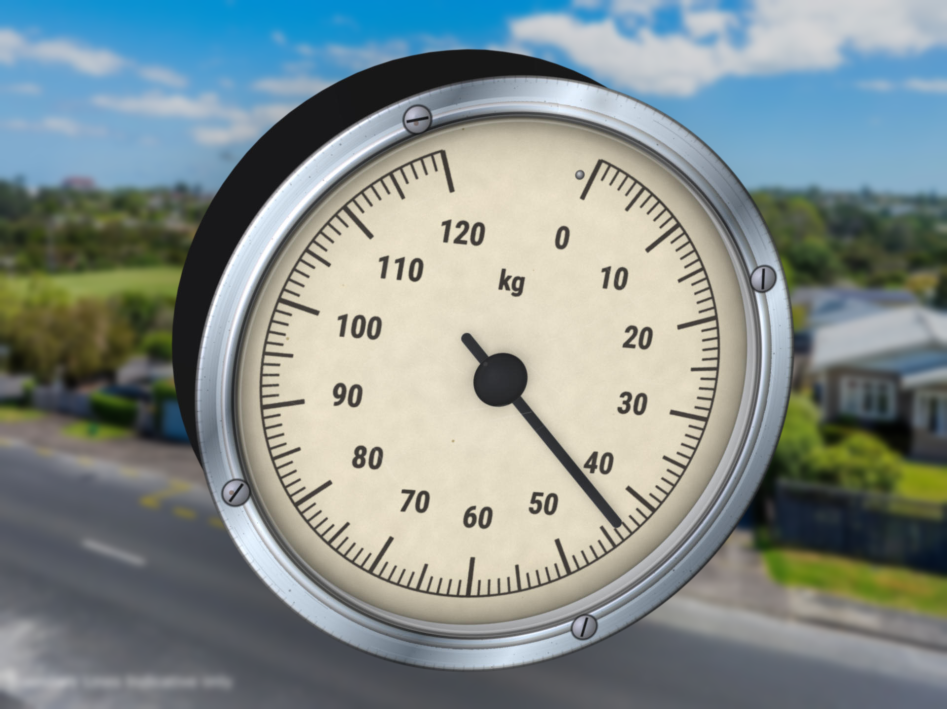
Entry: kg 43.5
